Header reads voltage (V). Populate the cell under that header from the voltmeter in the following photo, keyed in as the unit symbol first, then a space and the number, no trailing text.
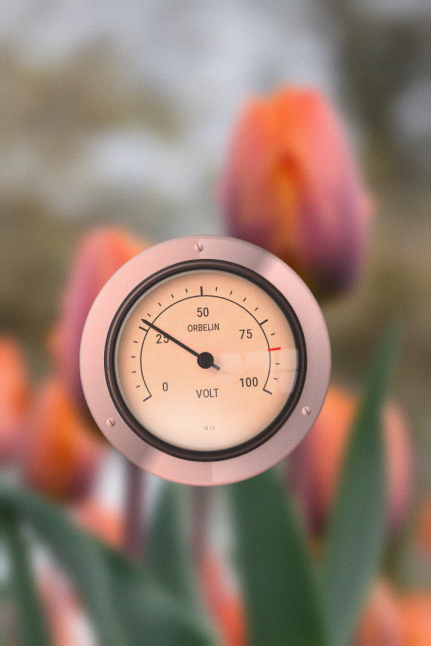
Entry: V 27.5
